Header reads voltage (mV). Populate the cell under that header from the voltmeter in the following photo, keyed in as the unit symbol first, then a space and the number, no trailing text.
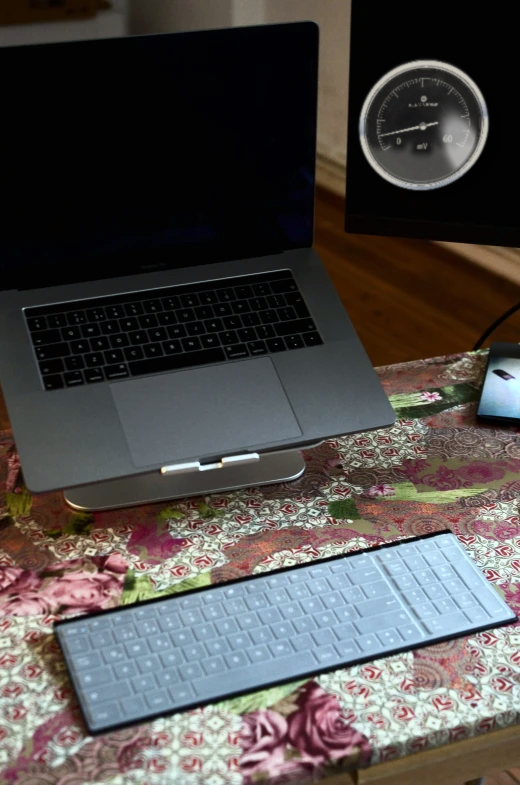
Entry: mV 5
